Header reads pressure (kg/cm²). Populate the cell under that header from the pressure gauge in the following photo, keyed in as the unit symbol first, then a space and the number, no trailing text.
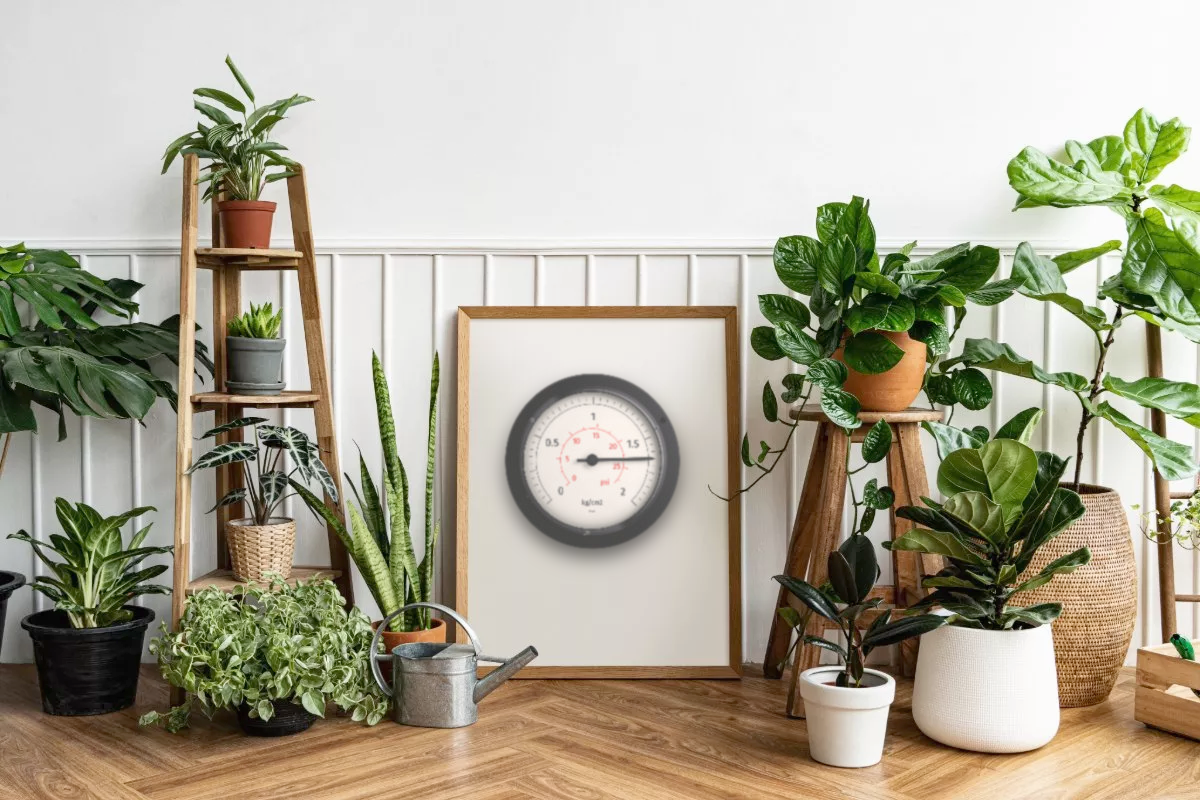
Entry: kg/cm² 1.65
